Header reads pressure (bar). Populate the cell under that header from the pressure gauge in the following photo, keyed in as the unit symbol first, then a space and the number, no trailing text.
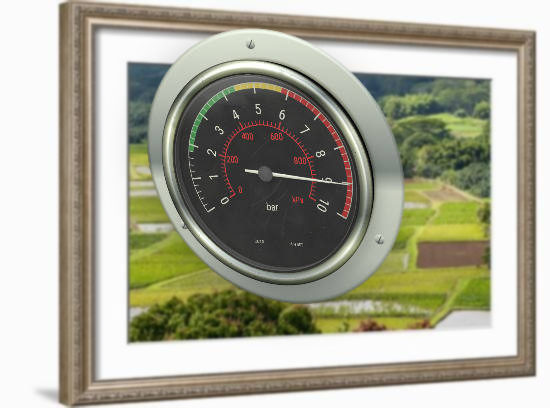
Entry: bar 9
